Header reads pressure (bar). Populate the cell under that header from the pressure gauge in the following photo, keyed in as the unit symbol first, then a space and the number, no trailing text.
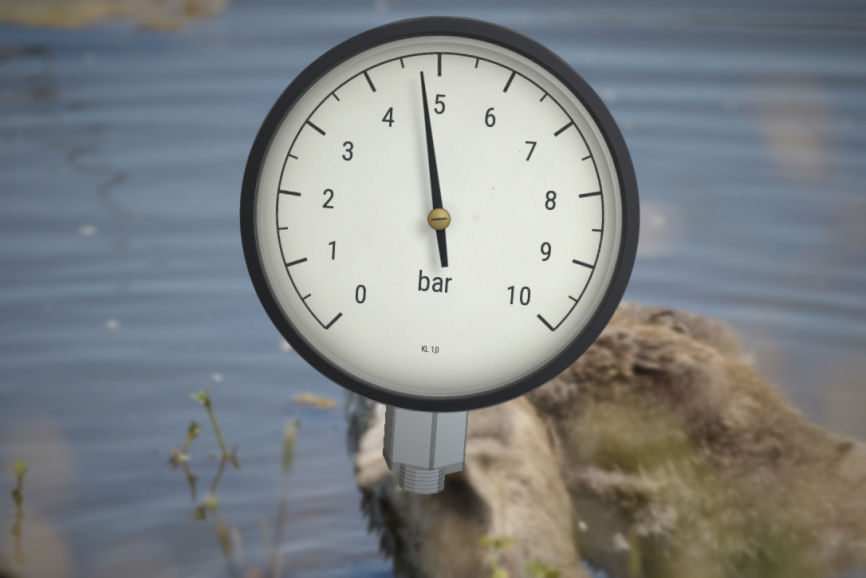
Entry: bar 4.75
